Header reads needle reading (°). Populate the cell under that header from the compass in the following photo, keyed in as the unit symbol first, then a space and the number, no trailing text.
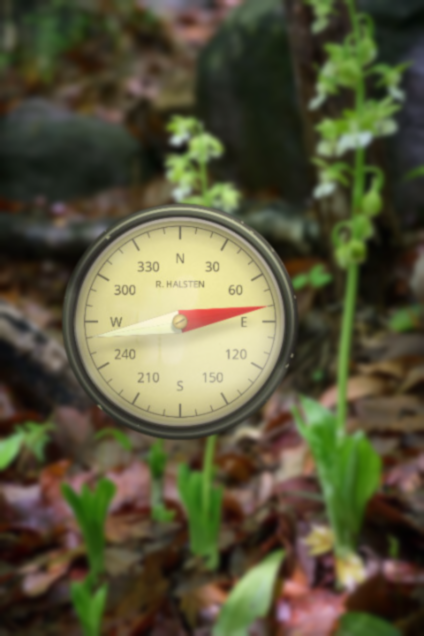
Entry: ° 80
